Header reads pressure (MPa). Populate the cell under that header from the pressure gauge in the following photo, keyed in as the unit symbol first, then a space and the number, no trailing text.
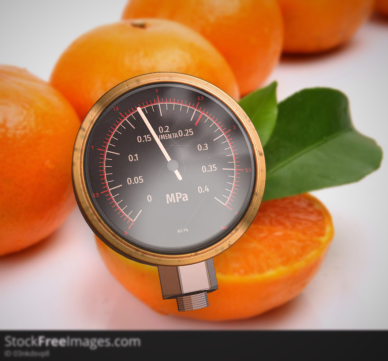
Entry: MPa 0.17
